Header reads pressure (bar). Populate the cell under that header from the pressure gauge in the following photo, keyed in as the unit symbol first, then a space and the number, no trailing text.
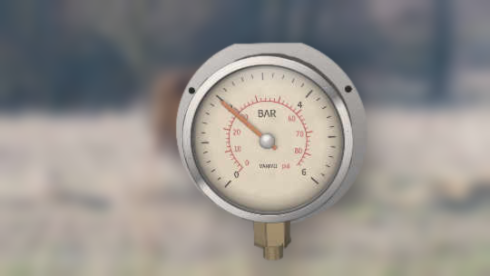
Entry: bar 2
